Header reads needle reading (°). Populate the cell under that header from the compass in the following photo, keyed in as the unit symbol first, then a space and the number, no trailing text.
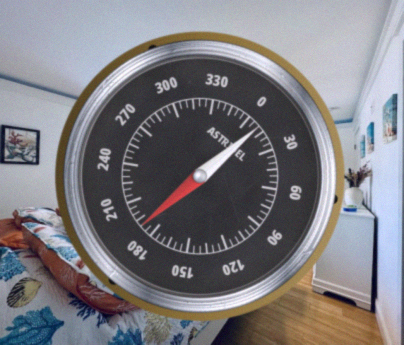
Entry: ° 190
